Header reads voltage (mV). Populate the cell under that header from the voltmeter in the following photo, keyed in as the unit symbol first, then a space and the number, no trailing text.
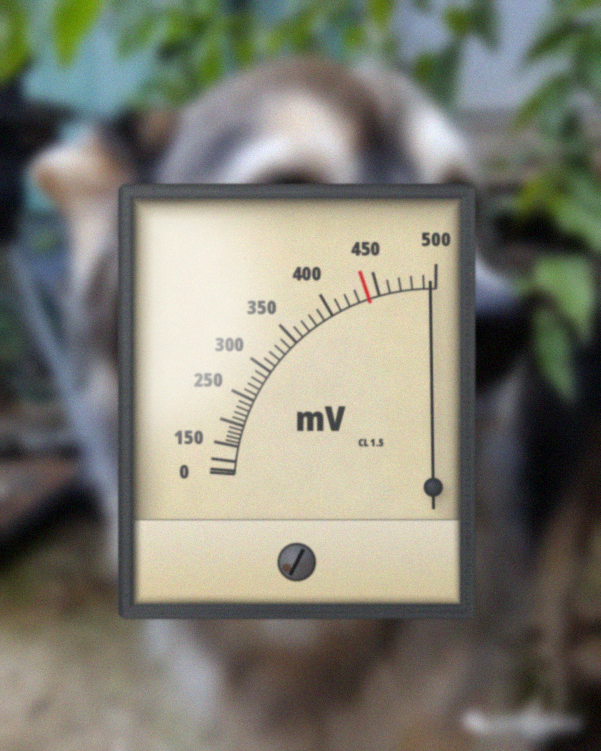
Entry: mV 495
